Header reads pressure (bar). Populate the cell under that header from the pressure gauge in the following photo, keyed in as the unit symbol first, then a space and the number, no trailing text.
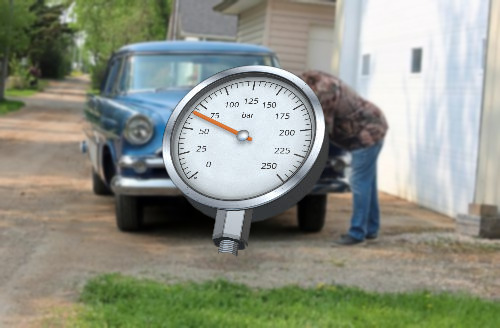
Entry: bar 65
